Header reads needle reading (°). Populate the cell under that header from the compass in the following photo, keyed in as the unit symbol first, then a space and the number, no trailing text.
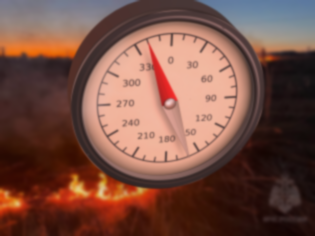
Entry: ° 340
